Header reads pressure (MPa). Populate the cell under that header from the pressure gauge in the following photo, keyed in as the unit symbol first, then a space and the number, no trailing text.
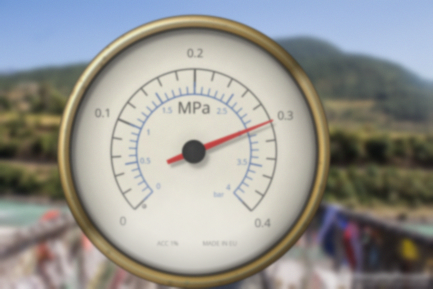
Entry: MPa 0.3
